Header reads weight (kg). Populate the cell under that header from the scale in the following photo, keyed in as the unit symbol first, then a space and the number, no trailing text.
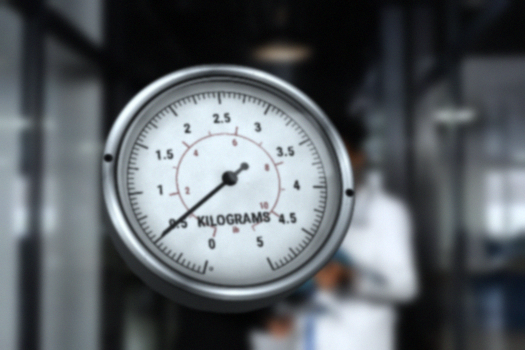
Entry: kg 0.5
